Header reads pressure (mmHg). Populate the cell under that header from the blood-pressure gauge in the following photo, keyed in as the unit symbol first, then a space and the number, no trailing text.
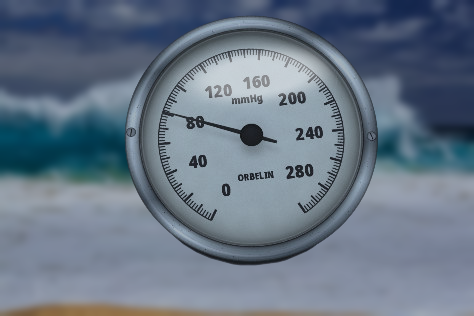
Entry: mmHg 80
